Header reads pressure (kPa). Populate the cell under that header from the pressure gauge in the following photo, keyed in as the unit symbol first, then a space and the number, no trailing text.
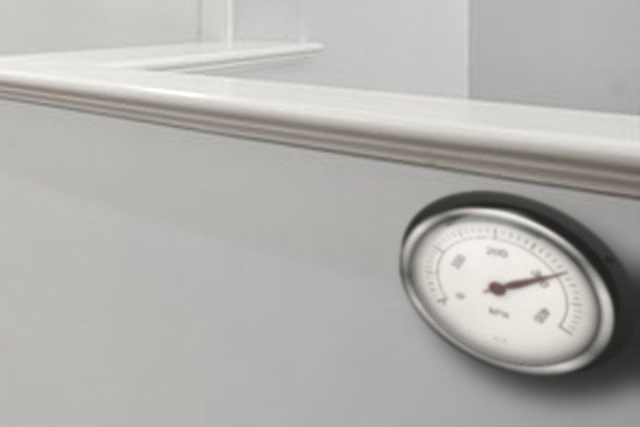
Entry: kPa 300
